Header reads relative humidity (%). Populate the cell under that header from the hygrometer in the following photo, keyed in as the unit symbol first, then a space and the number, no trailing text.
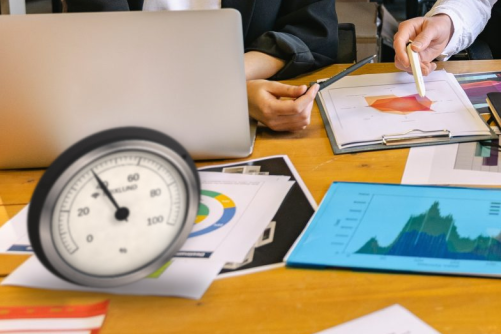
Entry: % 40
